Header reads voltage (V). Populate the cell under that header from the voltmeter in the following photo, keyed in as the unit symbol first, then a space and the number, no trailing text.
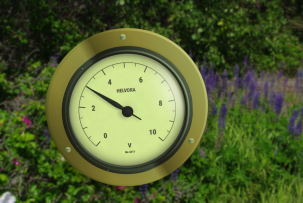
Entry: V 3
